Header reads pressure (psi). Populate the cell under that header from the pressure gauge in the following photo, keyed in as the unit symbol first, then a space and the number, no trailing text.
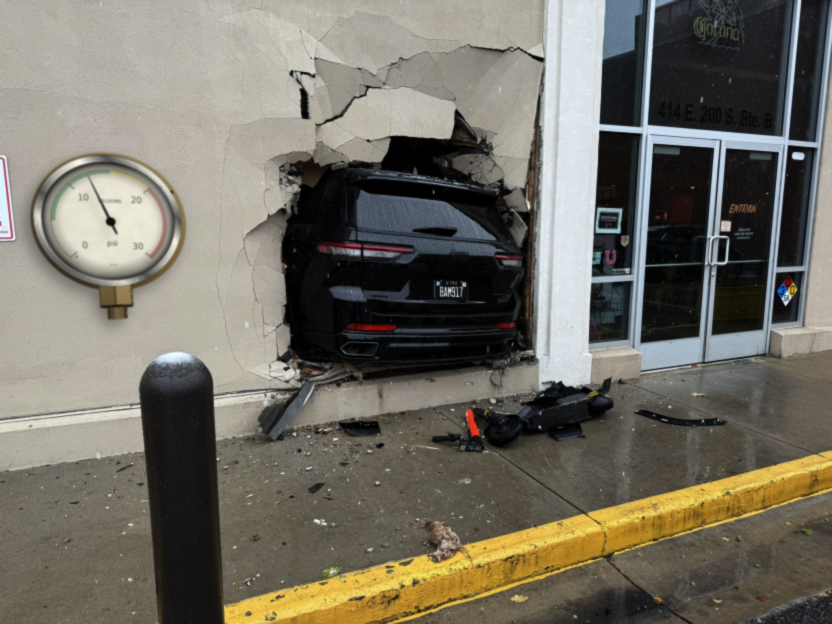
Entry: psi 12.5
